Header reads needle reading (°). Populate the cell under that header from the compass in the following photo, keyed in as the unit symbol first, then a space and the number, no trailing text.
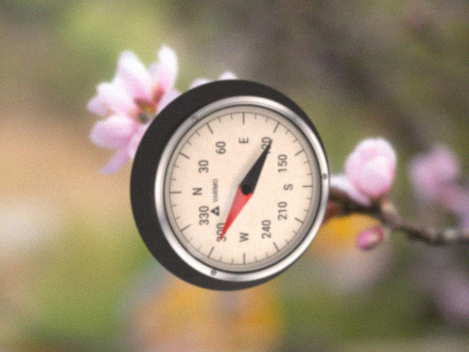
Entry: ° 300
